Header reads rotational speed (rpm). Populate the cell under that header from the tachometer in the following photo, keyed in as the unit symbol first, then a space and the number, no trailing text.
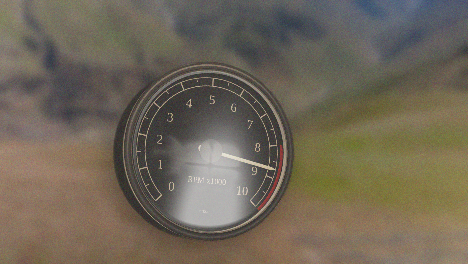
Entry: rpm 8750
